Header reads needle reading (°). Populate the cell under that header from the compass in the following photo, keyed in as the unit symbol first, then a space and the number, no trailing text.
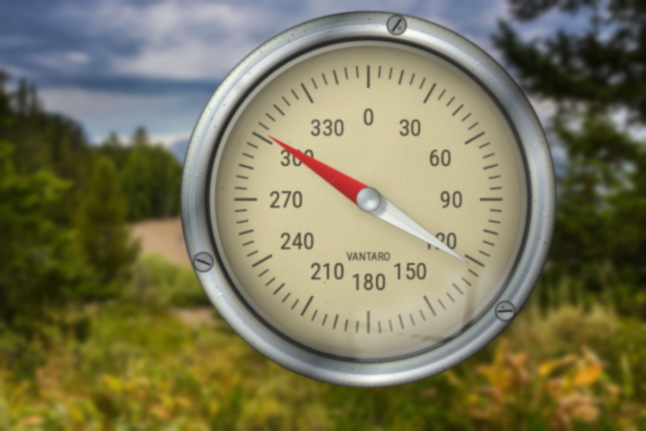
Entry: ° 302.5
